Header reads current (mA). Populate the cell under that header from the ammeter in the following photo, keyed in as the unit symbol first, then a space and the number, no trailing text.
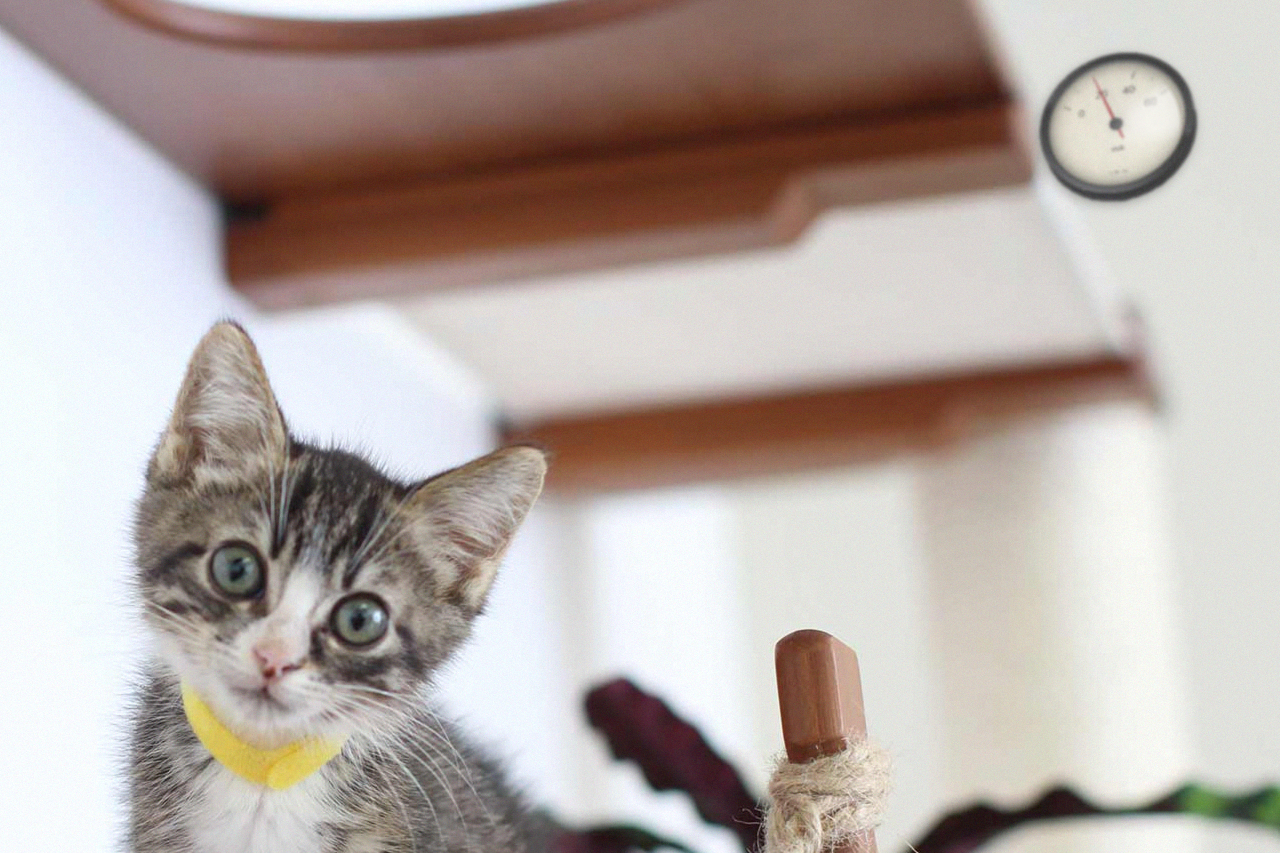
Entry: mA 20
